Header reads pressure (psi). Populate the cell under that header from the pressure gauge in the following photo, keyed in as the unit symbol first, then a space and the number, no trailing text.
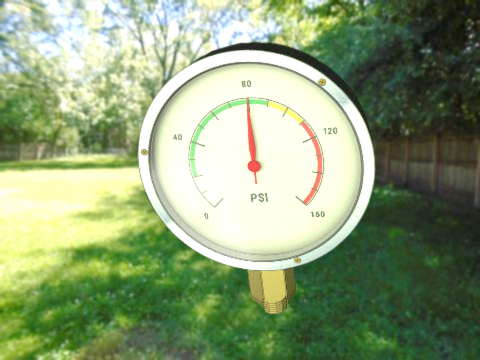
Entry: psi 80
